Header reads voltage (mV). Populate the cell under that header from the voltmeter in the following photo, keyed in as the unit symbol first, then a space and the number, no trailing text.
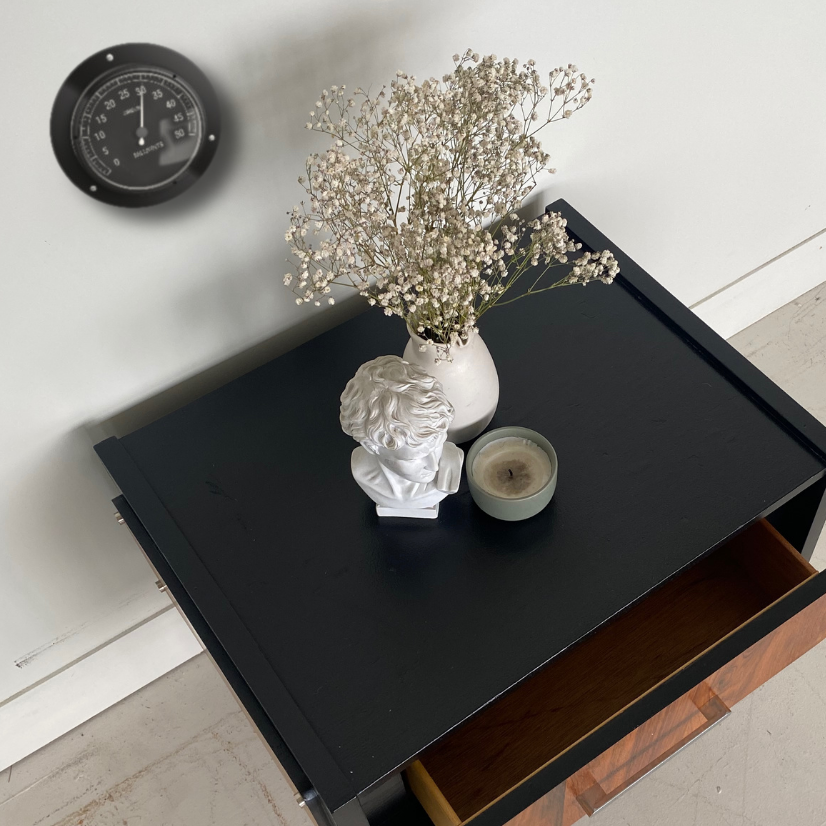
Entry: mV 30
